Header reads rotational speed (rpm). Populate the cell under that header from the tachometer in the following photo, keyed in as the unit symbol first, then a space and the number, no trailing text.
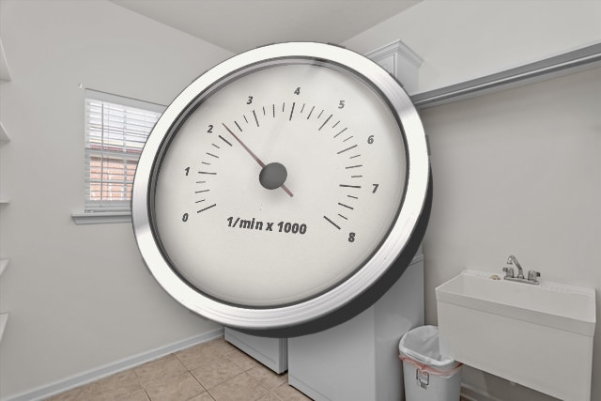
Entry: rpm 2250
